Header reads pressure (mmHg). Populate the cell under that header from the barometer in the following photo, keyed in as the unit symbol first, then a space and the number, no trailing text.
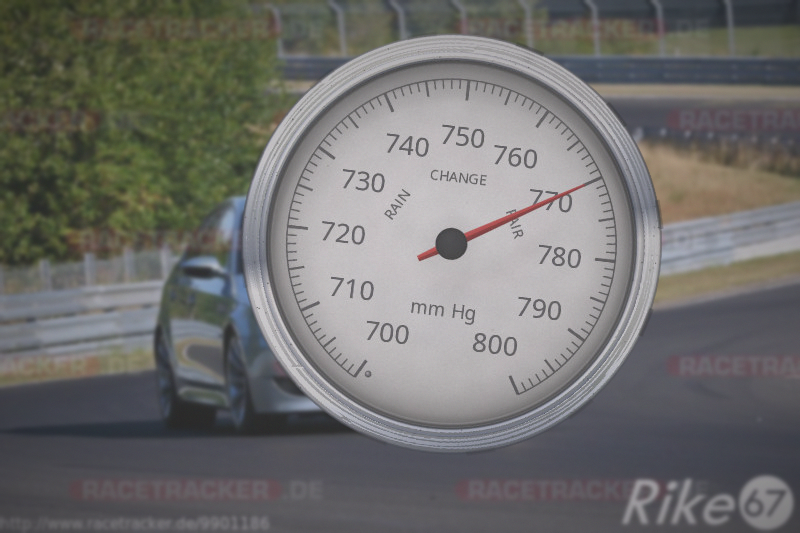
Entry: mmHg 770
